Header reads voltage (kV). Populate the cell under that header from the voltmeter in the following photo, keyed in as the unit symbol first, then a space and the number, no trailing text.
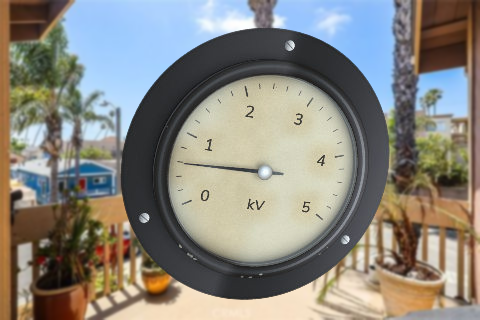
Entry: kV 0.6
